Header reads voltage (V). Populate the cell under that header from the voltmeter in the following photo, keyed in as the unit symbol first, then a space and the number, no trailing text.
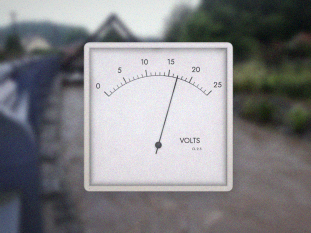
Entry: V 17
